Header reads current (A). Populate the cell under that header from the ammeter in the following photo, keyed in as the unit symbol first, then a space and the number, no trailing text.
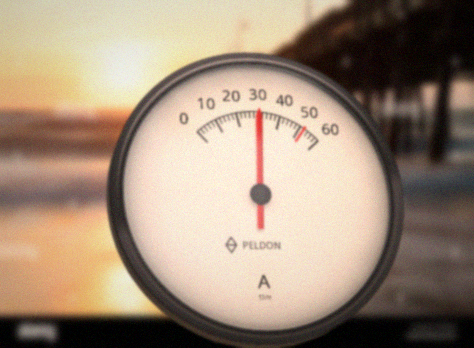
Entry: A 30
